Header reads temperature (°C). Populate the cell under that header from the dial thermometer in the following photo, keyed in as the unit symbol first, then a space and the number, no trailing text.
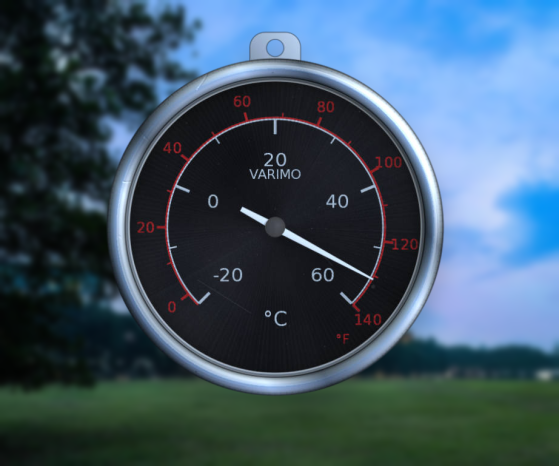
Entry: °C 55
